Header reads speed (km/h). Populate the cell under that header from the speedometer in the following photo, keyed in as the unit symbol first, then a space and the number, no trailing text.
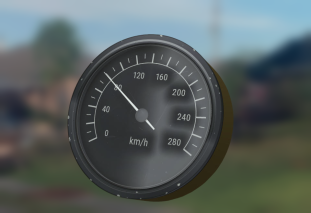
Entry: km/h 80
